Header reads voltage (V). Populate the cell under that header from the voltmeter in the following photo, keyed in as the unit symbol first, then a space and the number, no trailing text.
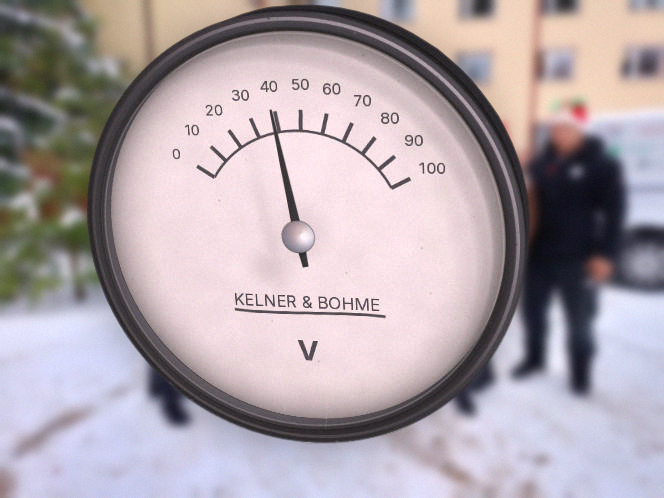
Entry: V 40
